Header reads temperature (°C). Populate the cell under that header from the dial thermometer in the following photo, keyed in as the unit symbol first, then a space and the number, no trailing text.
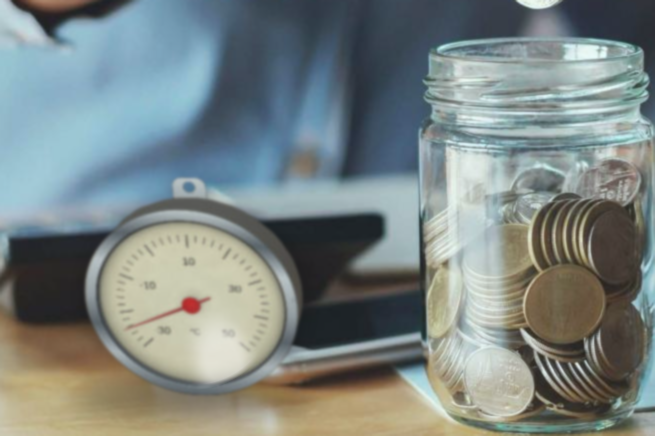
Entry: °C -24
